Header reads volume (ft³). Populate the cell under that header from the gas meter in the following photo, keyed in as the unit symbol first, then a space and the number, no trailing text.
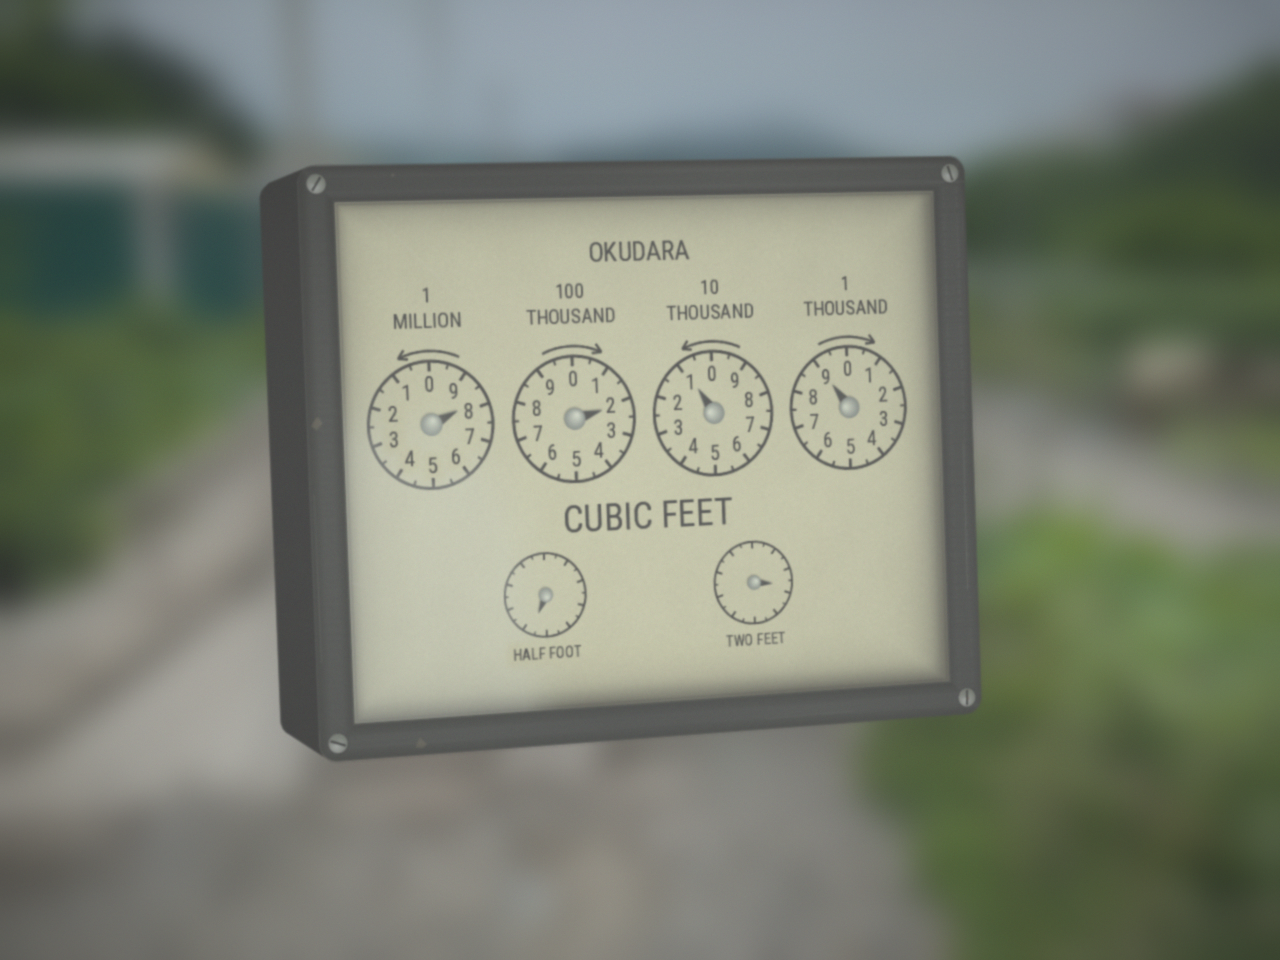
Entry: ft³ 820900
